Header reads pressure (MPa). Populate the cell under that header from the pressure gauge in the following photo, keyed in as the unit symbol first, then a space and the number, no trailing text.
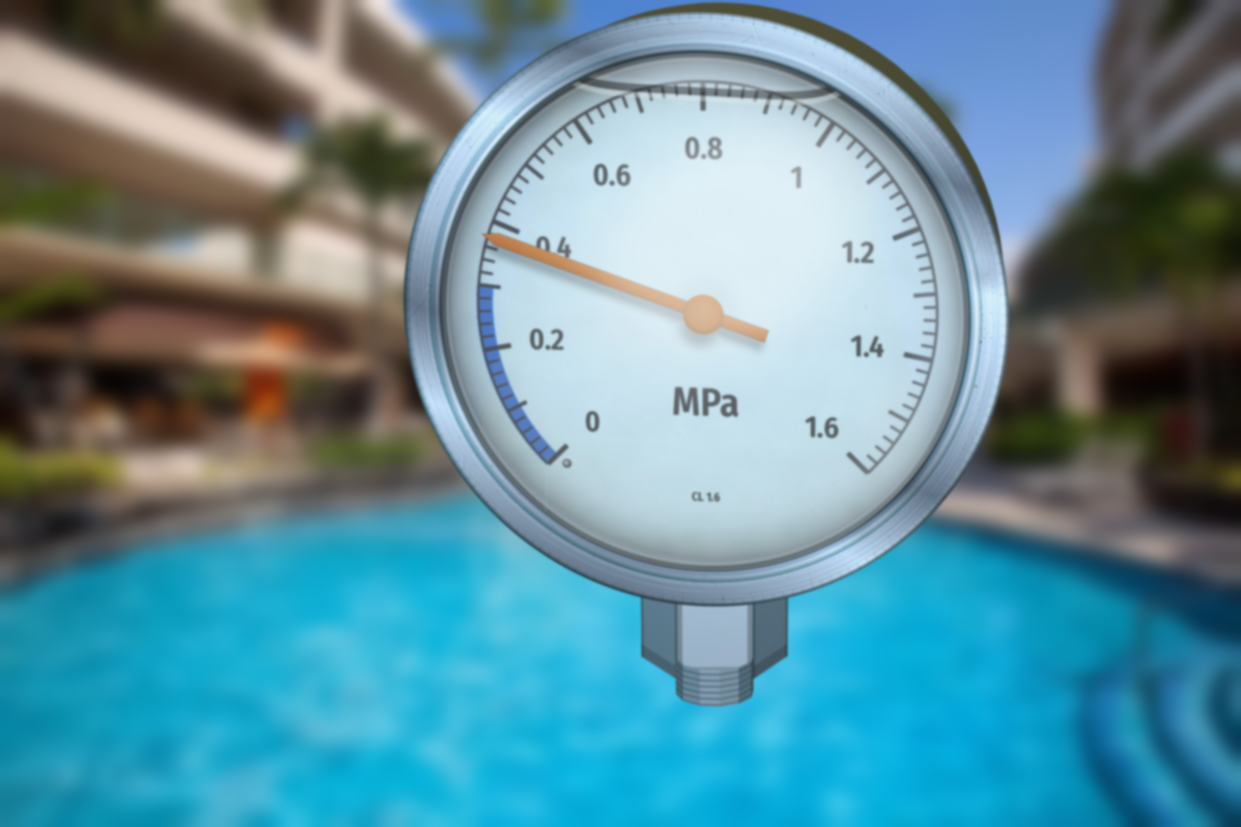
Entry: MPa 0.38
